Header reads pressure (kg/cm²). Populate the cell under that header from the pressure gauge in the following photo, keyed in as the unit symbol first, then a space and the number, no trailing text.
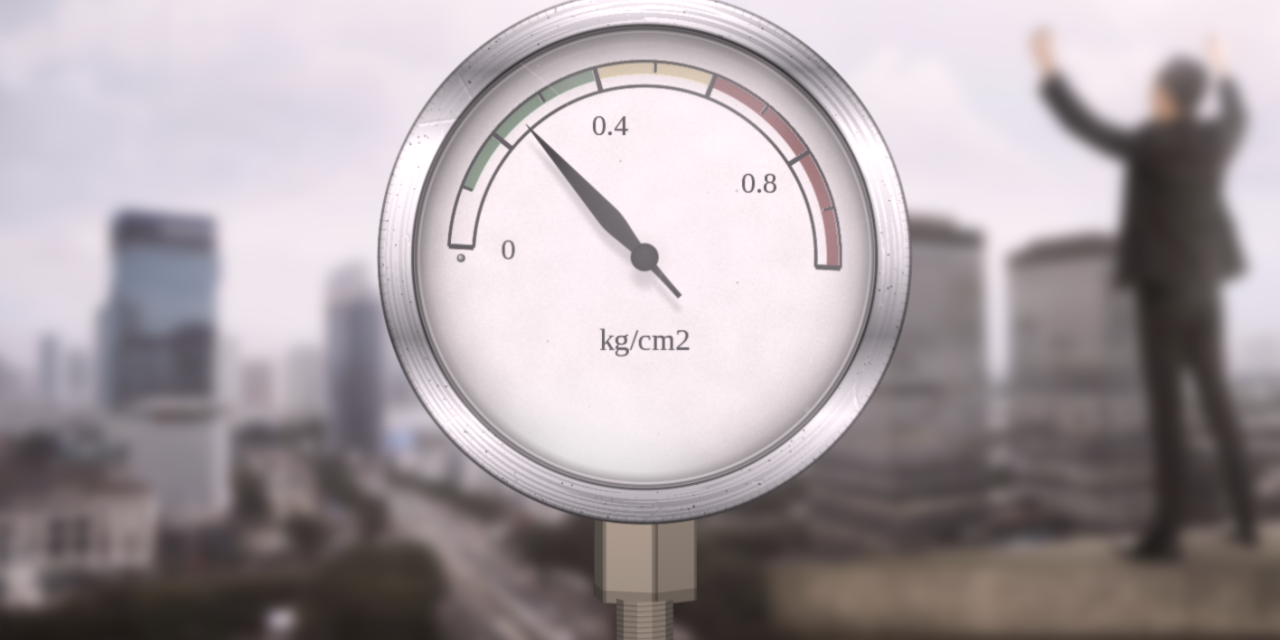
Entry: kg/cm² 0.25
